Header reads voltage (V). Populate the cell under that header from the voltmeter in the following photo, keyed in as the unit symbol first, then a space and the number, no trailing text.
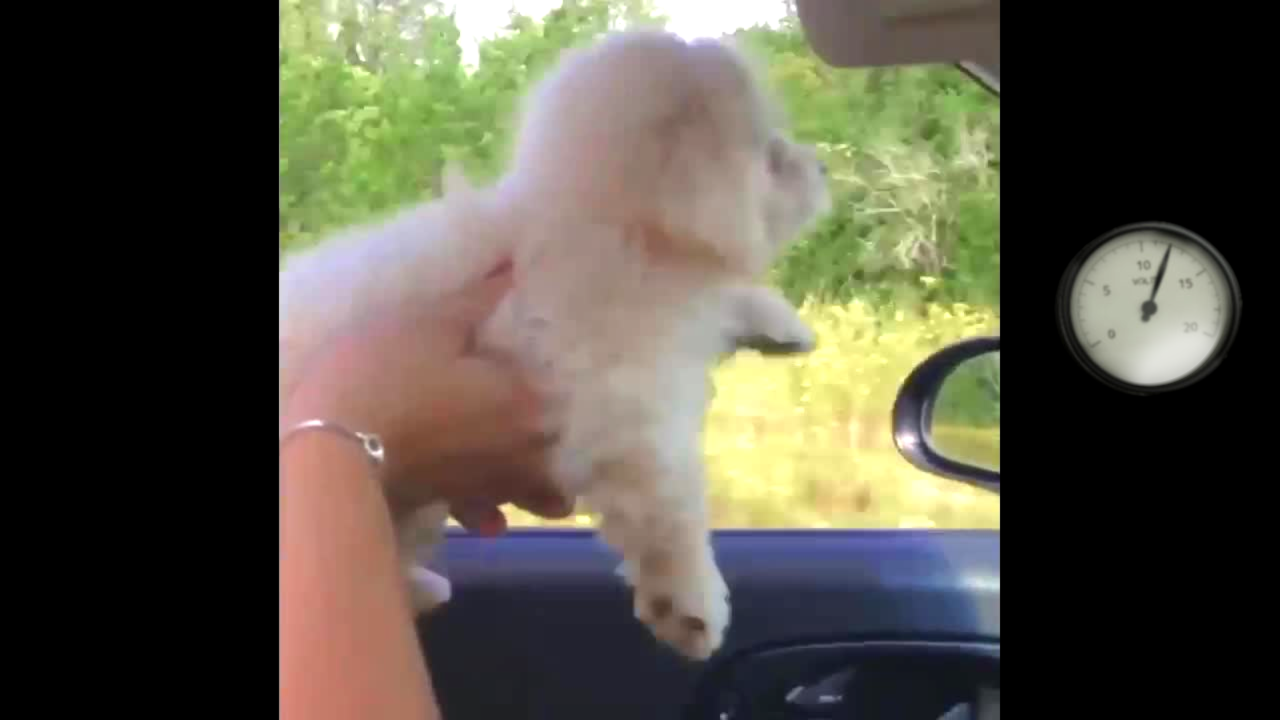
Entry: V 12
